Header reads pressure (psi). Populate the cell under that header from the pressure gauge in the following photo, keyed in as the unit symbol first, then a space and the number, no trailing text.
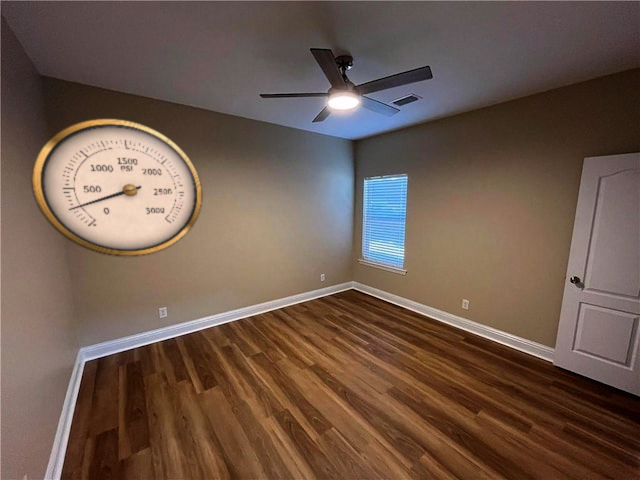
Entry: psi 250
